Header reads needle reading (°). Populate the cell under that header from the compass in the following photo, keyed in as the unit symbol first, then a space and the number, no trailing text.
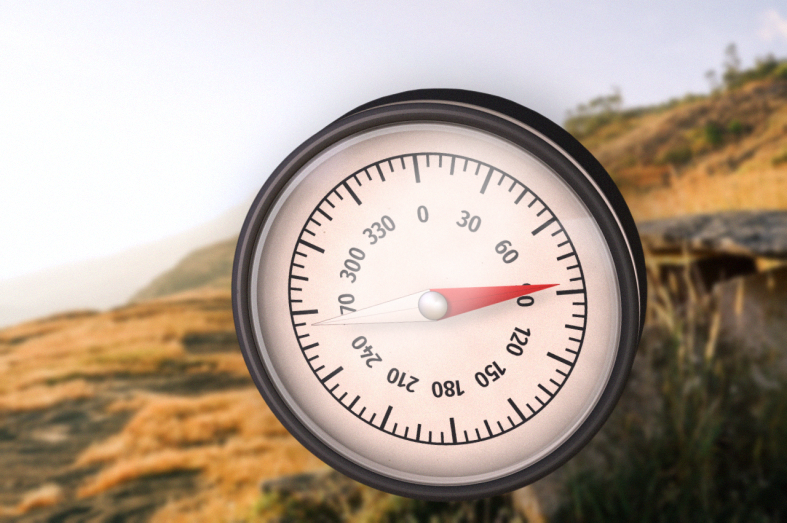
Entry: ° 85
